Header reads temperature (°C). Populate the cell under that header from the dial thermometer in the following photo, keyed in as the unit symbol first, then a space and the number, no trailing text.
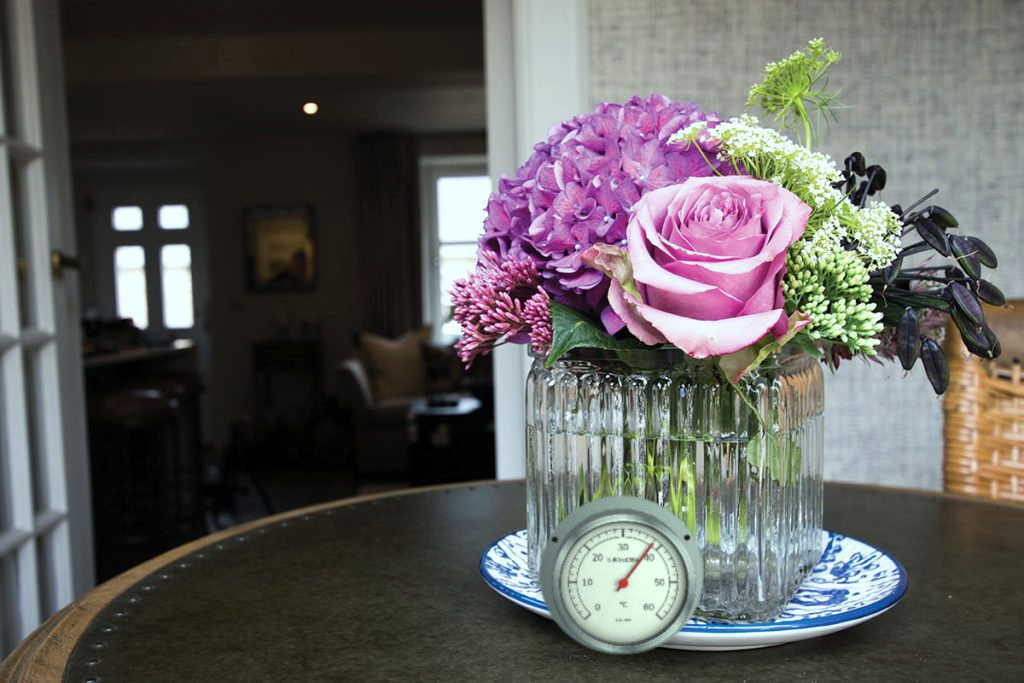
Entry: °C 38
